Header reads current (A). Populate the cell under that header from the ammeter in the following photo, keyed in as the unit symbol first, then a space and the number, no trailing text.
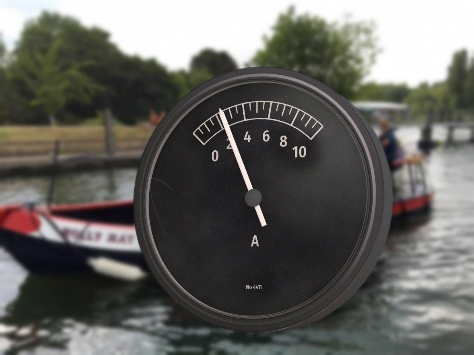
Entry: A 2.5
